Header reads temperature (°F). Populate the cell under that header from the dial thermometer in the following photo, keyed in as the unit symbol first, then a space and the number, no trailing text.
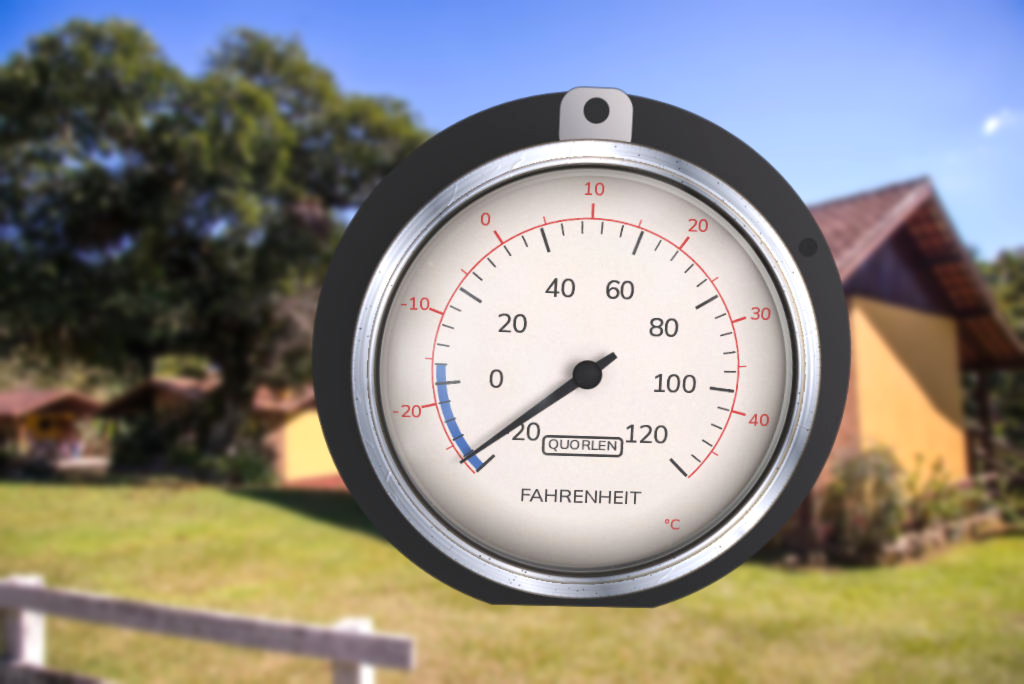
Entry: °F -16
